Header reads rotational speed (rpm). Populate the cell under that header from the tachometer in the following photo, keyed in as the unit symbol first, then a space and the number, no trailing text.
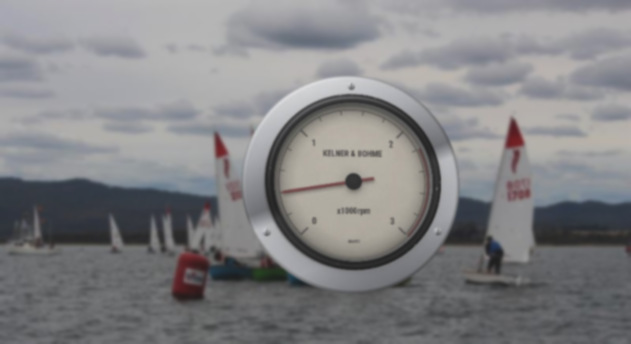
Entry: rpm 400
